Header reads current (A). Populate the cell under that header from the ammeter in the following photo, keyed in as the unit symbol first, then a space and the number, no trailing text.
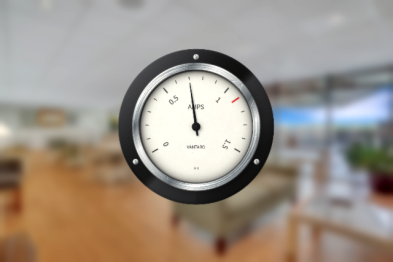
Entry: A 0.7
